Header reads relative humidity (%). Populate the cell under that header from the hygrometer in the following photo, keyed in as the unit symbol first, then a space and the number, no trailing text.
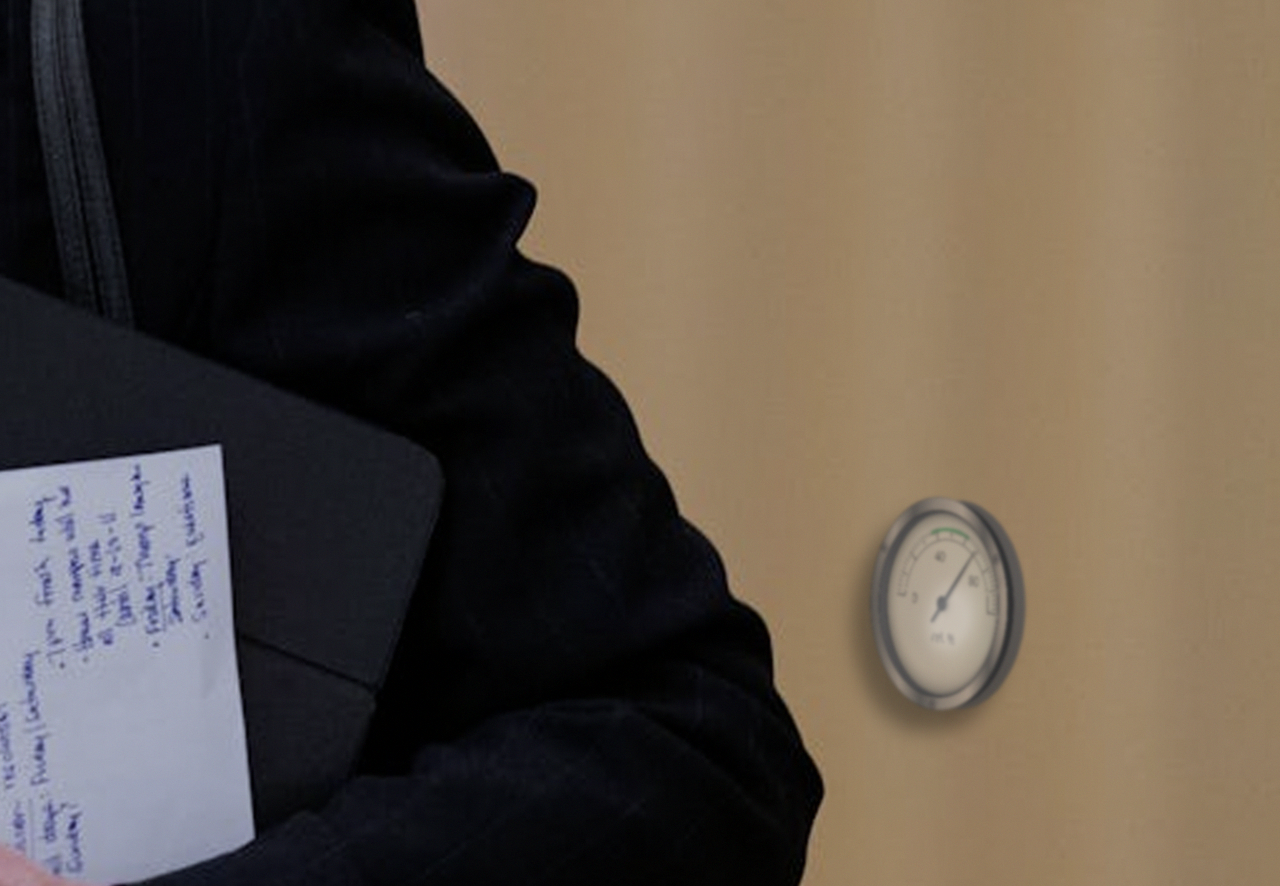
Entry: % 70
